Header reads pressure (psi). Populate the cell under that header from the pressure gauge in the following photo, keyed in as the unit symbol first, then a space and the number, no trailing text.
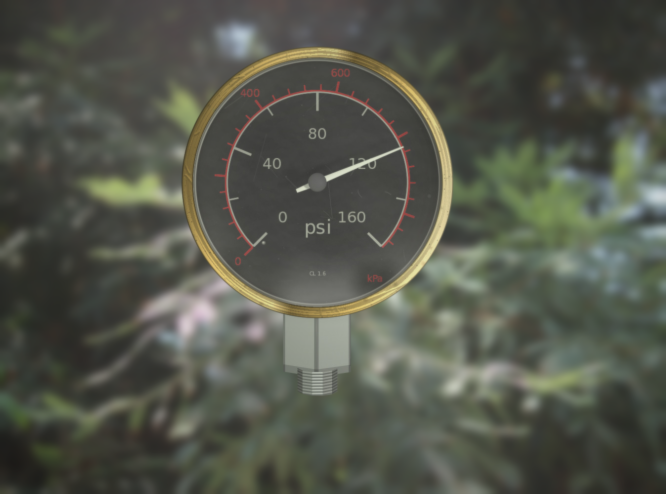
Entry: psi 120
